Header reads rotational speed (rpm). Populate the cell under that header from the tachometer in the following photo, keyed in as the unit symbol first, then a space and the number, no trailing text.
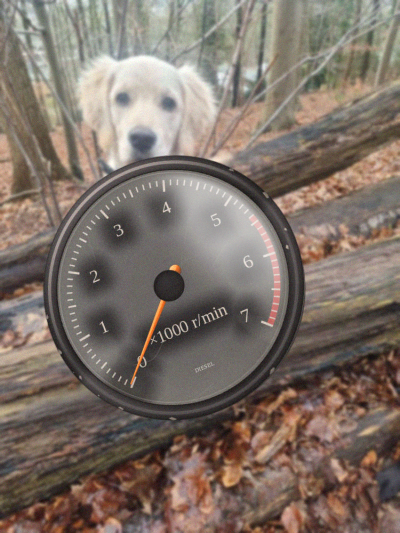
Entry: rpm 0
